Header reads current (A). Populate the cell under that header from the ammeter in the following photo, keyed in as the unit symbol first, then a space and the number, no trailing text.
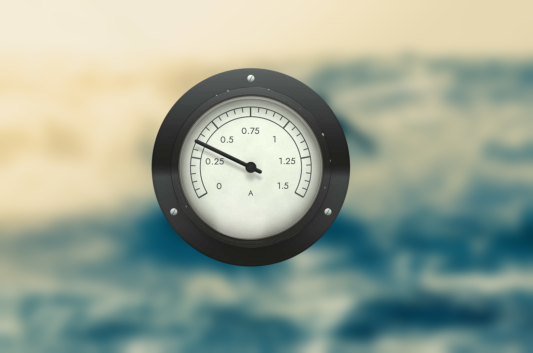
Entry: A 0.35
